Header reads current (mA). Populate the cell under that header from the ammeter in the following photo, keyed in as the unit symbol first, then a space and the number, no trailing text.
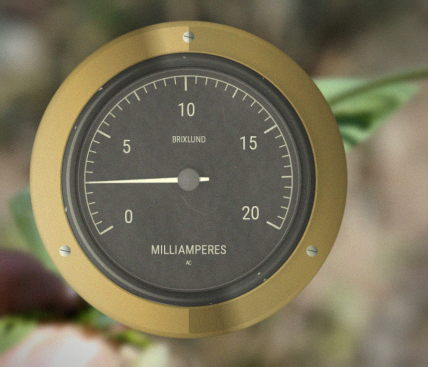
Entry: mA 2.5
